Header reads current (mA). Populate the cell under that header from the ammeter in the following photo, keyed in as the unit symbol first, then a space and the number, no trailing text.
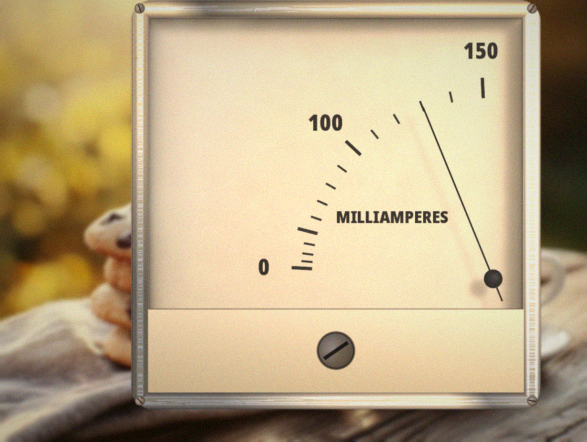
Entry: mA 130
